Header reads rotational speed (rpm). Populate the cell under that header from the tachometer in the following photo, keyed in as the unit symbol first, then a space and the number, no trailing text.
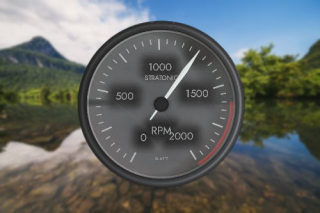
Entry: rpm 1250
